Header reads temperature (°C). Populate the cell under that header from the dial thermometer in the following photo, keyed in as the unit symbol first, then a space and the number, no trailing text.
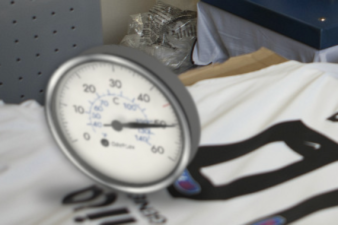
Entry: °C 50
